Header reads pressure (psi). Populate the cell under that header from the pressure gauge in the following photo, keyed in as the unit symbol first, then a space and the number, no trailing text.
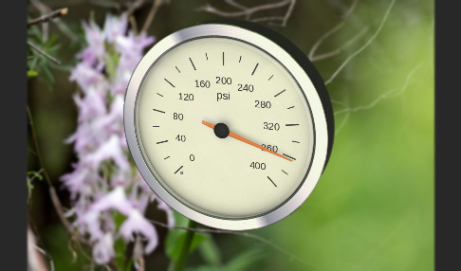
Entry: psi 360
